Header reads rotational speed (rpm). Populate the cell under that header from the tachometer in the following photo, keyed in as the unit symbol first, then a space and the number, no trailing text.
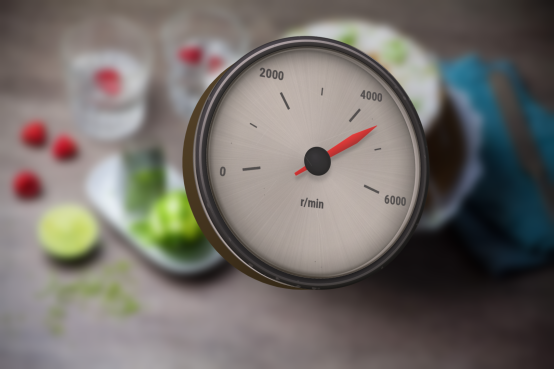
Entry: rpm 4500
